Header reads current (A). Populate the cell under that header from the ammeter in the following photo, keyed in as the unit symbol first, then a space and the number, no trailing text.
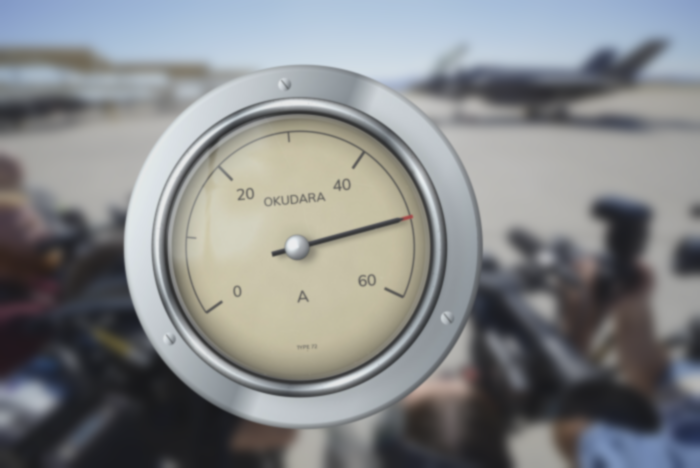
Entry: A 50
